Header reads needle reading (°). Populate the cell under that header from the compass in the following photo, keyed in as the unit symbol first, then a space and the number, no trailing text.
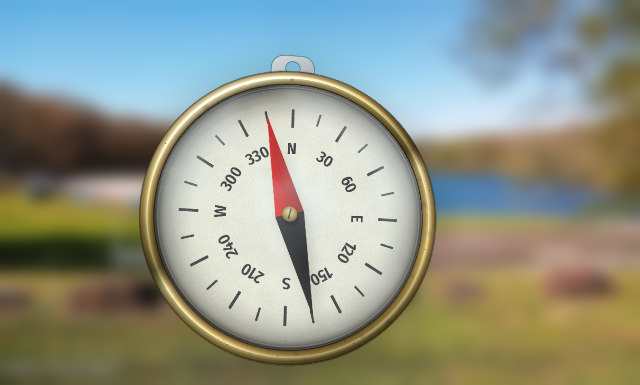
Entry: ° 345
